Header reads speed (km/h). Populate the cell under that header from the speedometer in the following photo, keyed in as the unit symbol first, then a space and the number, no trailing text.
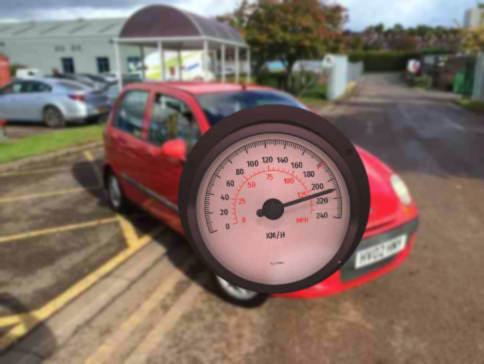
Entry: km/h 210
